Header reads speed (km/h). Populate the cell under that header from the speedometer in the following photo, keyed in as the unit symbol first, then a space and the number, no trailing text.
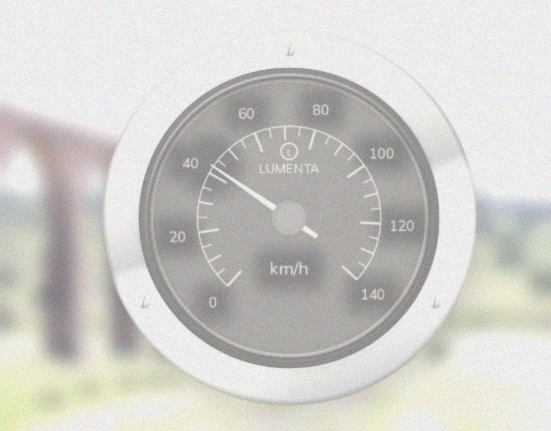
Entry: km/h 42.5
